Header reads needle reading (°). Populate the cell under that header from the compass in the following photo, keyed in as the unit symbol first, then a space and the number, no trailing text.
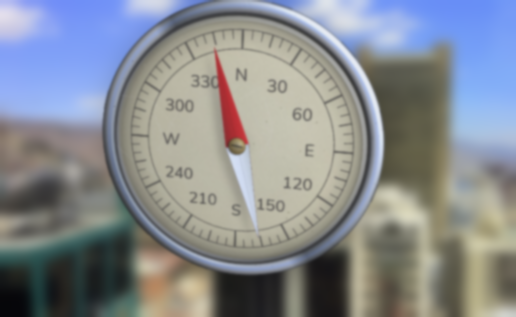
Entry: ° 345
